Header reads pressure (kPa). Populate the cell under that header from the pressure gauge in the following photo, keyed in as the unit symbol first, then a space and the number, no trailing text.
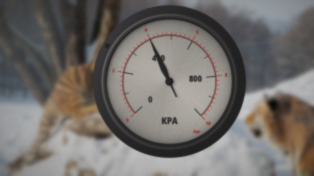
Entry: kPa 400
